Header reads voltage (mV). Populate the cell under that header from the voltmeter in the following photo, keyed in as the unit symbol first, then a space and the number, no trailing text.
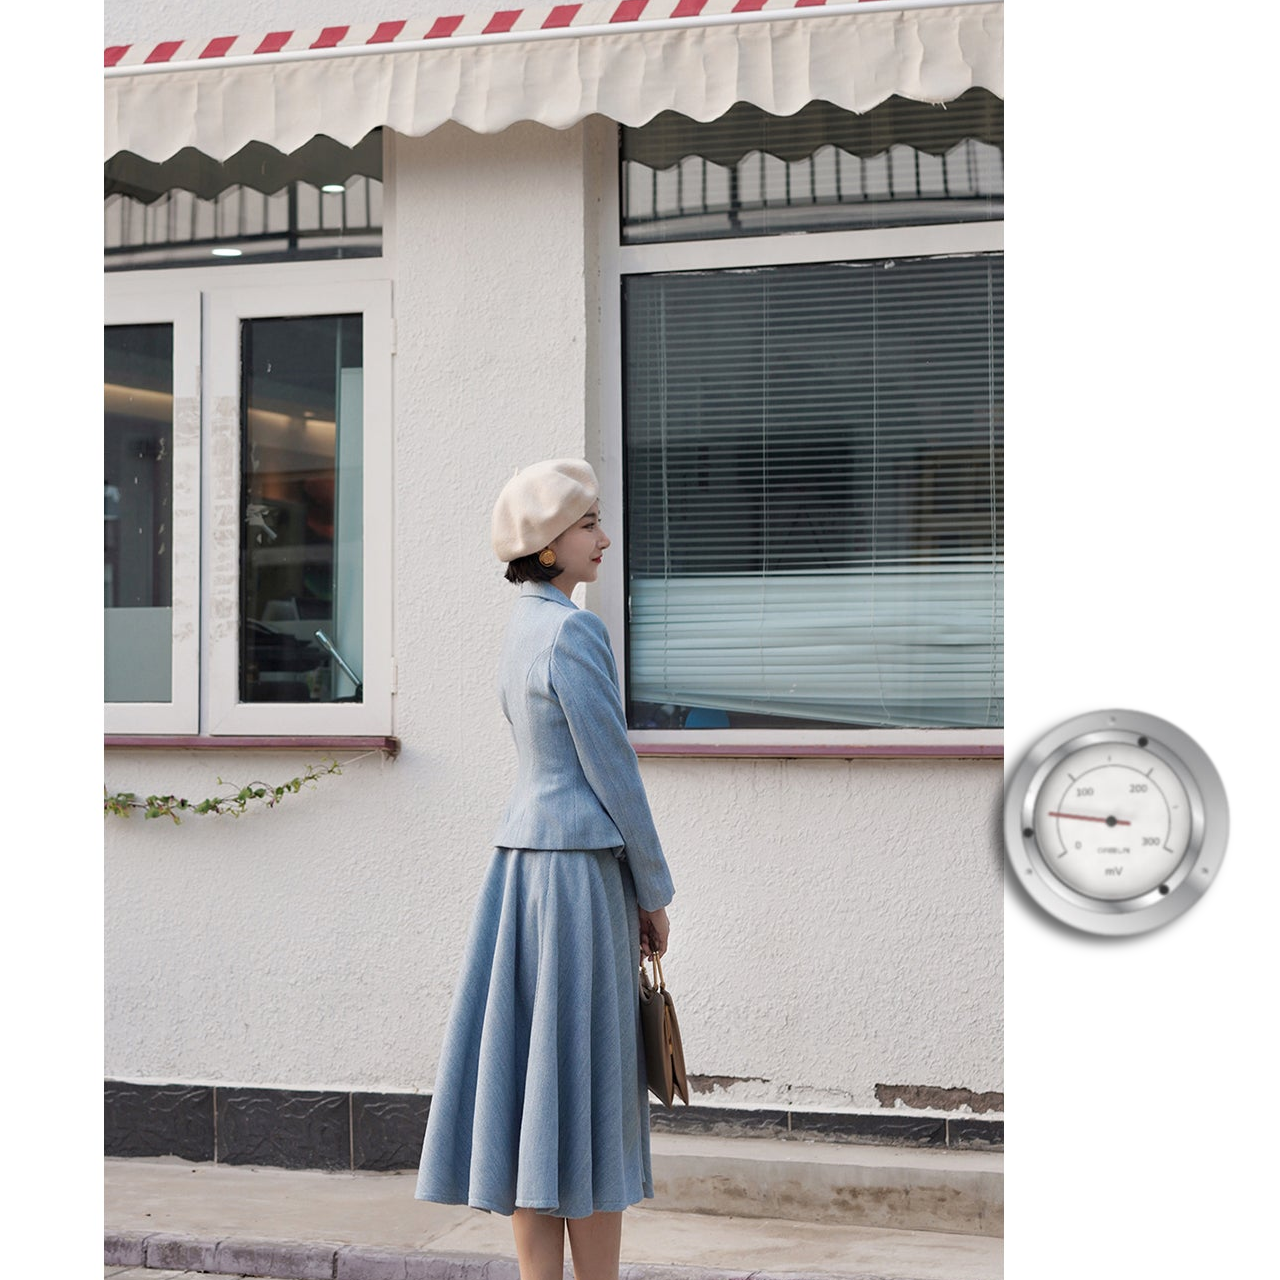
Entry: mV 50
